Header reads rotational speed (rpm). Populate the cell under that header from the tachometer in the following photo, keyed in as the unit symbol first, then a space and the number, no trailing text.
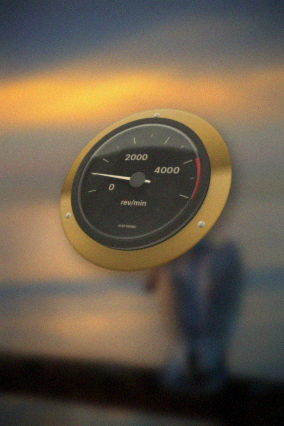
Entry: rpm 500
